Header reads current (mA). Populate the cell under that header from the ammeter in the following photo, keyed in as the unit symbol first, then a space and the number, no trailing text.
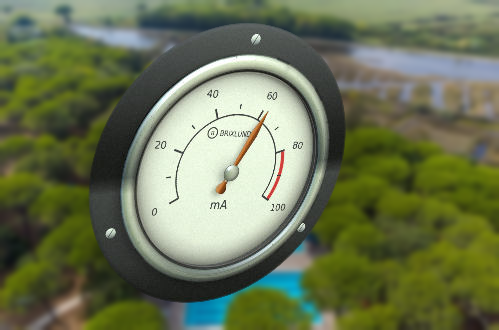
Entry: mA 60
